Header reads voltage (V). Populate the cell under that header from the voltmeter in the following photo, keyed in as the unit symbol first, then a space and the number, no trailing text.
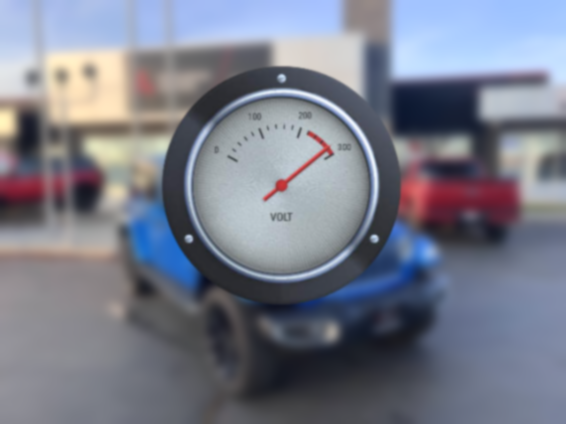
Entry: V 280
